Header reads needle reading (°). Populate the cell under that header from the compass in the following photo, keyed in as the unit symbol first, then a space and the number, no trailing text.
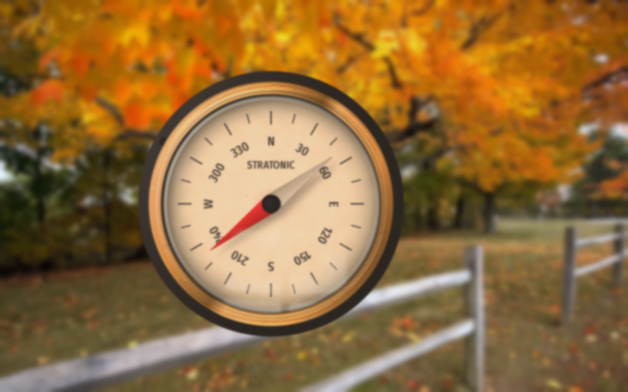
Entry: ° 232.5
